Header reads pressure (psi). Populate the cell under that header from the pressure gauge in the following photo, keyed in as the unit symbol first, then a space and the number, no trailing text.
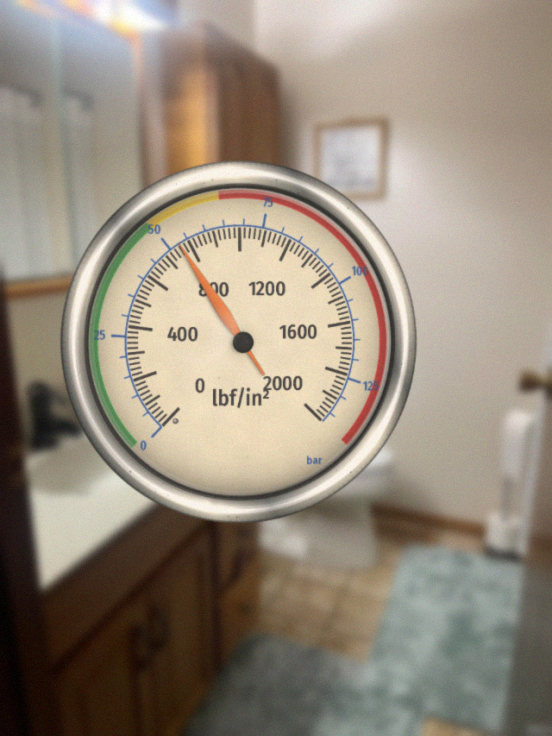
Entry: psi 760
